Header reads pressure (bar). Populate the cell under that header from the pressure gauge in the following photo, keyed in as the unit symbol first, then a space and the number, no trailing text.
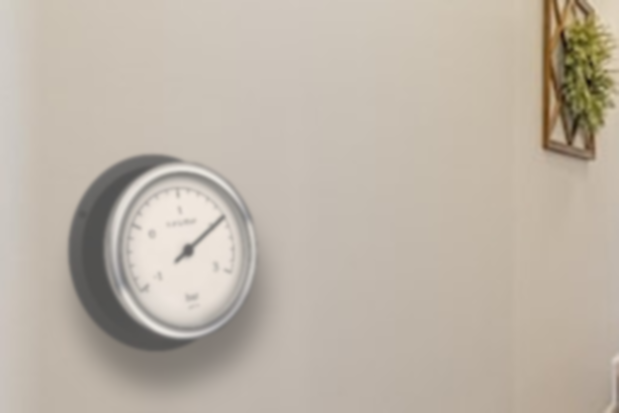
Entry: bar 2
